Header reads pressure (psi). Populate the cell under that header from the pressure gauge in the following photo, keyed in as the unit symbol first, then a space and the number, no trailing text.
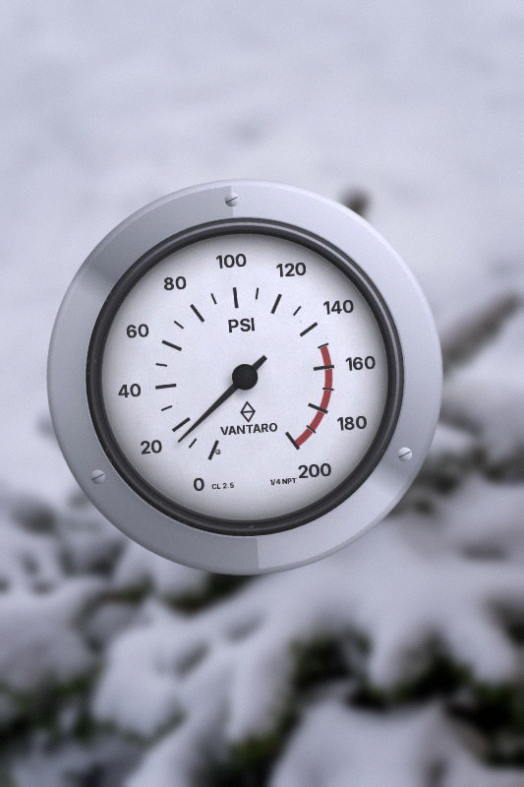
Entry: psi 15
